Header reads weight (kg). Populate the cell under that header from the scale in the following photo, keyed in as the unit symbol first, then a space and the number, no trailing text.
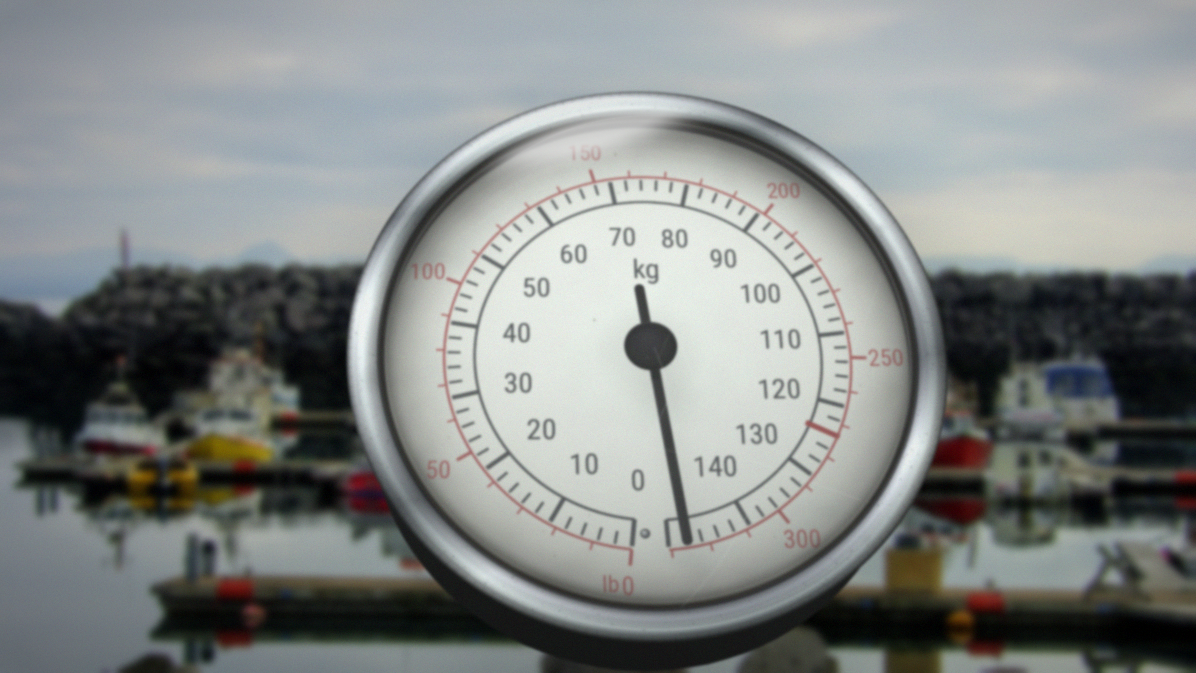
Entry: kg 148
